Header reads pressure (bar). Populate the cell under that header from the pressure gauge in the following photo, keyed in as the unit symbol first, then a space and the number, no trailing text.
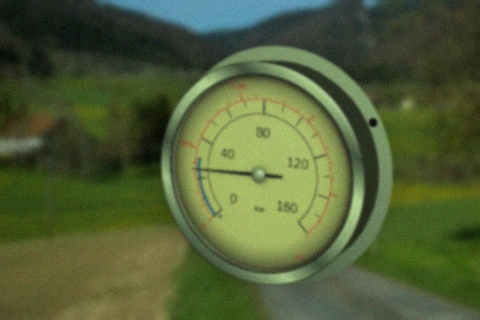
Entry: bar 25
